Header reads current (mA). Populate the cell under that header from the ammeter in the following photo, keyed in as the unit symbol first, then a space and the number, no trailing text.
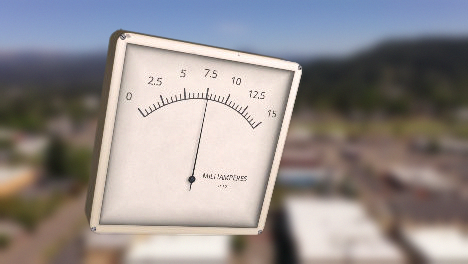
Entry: mA 7.5
